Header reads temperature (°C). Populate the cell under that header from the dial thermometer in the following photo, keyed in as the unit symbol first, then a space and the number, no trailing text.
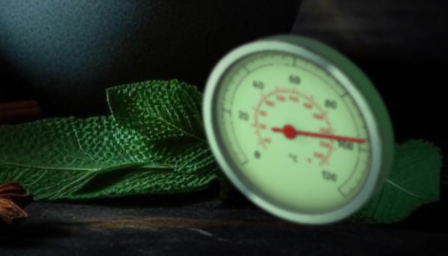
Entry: °C 96
